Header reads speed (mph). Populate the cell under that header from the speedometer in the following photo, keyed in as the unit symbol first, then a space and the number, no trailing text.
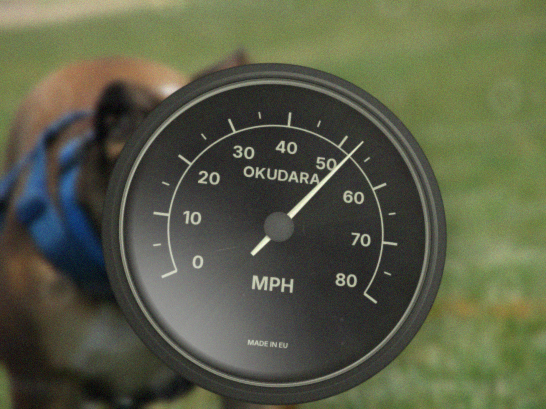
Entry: mph 52.5
